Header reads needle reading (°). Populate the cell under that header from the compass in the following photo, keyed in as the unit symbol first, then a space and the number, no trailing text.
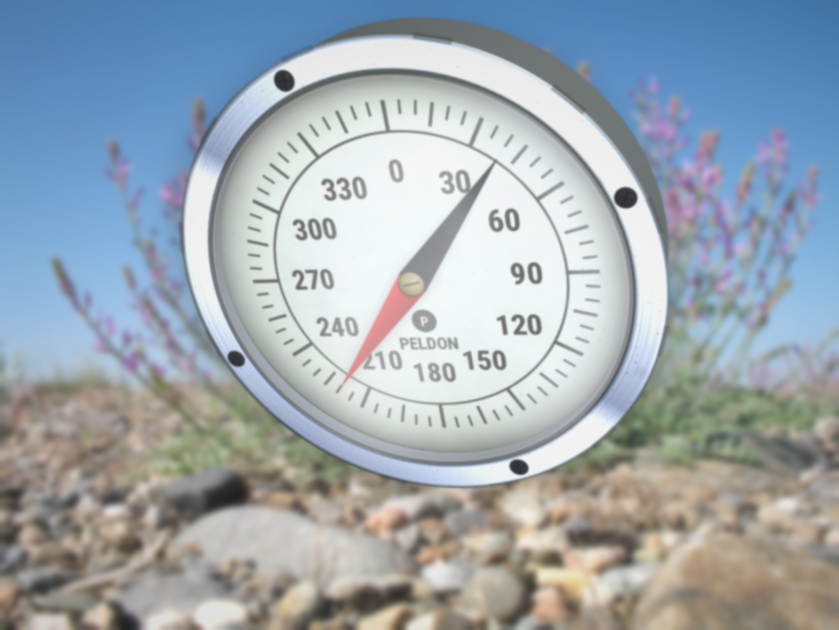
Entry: ° 220
